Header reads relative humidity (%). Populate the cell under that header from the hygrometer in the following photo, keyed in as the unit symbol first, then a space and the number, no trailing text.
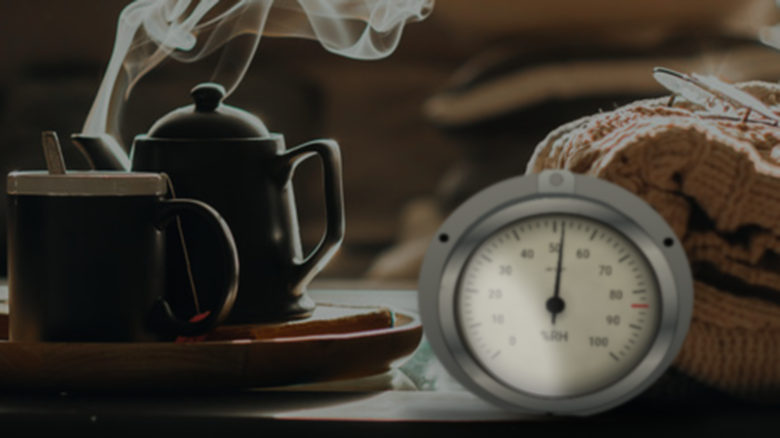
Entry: % 52
